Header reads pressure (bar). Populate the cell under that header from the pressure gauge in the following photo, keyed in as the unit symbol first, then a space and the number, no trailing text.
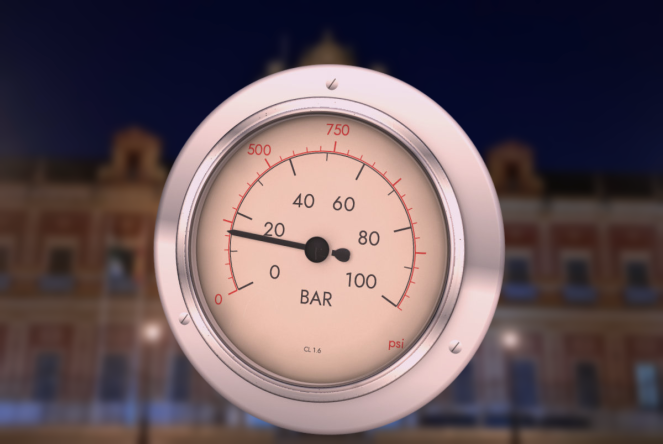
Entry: bar 15
